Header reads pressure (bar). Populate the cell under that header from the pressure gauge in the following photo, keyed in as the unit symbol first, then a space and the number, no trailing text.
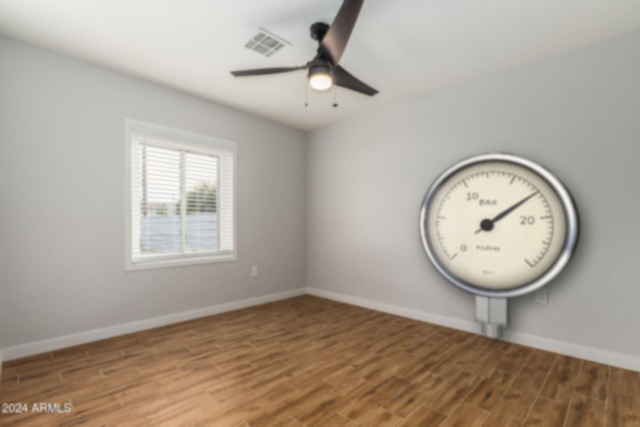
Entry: bar 17.5
